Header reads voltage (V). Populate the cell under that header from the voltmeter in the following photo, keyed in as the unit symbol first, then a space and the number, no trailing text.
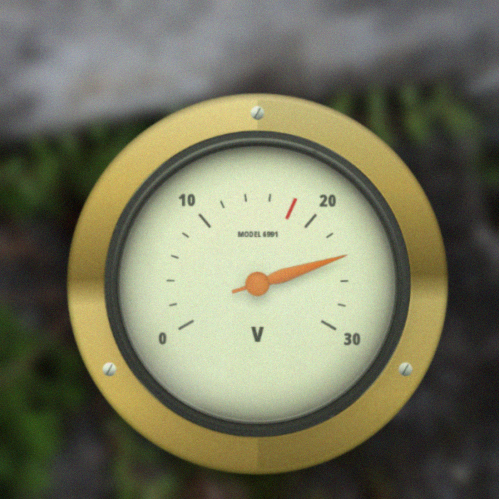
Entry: V 24
